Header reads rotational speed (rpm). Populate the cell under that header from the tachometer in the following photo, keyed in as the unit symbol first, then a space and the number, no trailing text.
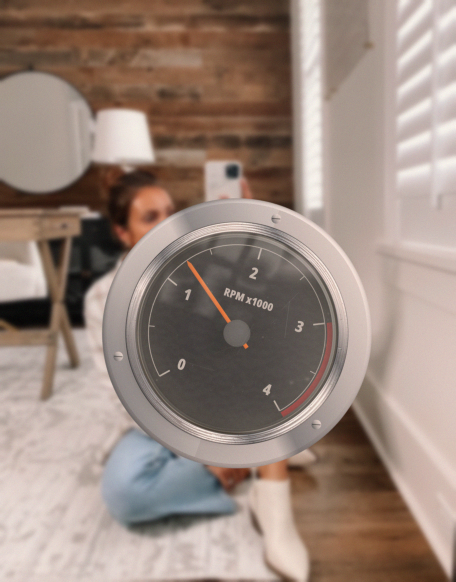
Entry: rpm 1250
